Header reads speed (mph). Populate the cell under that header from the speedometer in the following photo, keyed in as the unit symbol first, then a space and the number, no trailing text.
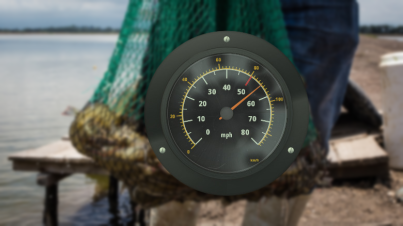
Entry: mph 55
